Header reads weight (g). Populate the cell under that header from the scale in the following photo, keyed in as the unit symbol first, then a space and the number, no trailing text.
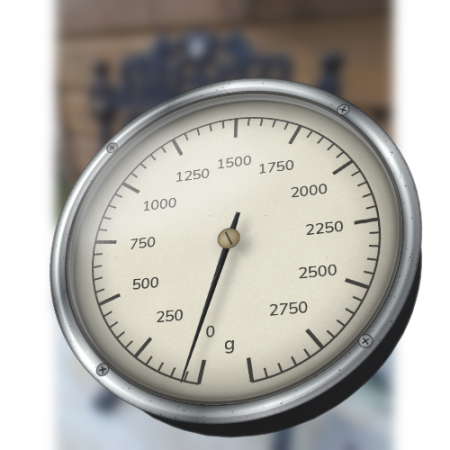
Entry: g 50
